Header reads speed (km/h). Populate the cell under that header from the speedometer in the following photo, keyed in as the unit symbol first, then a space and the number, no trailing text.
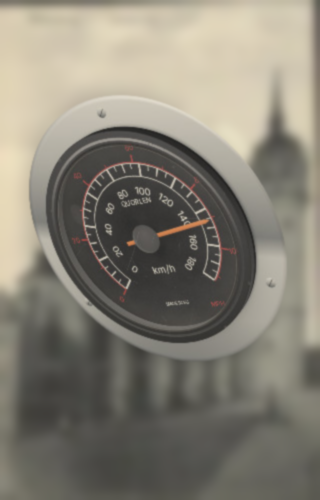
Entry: km/h 145
